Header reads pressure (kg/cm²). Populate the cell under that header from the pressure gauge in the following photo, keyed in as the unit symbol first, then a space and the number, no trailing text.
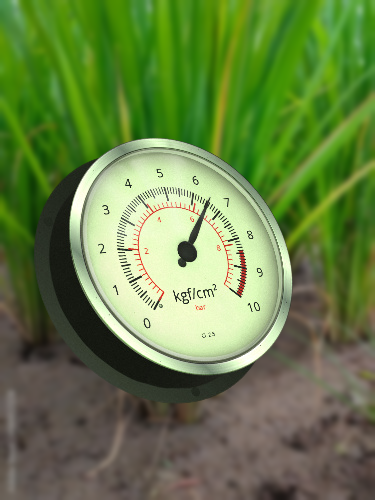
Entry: kg/cm² 6.5
